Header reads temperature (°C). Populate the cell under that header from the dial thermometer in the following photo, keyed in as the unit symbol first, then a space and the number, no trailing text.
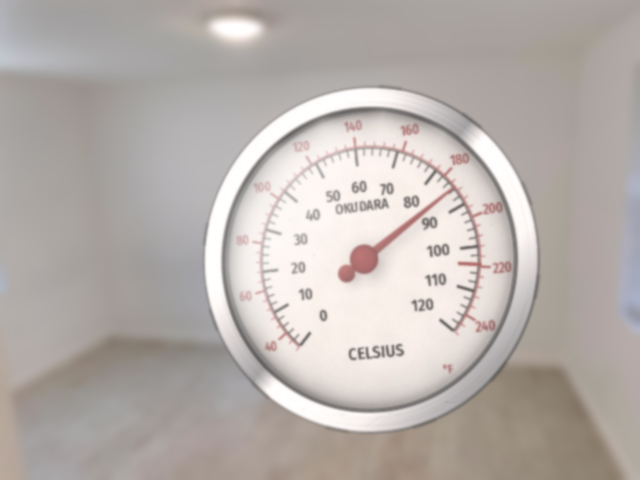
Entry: °C 86
